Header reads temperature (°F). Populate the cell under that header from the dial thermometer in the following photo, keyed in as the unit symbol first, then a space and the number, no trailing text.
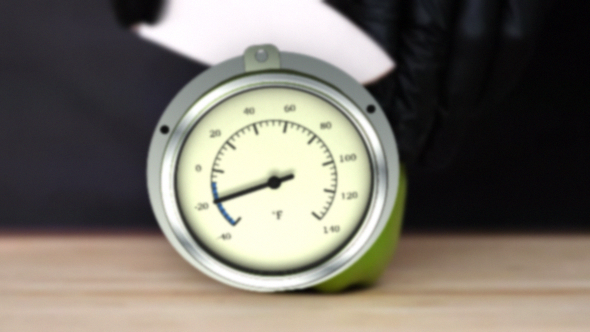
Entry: °F -20
